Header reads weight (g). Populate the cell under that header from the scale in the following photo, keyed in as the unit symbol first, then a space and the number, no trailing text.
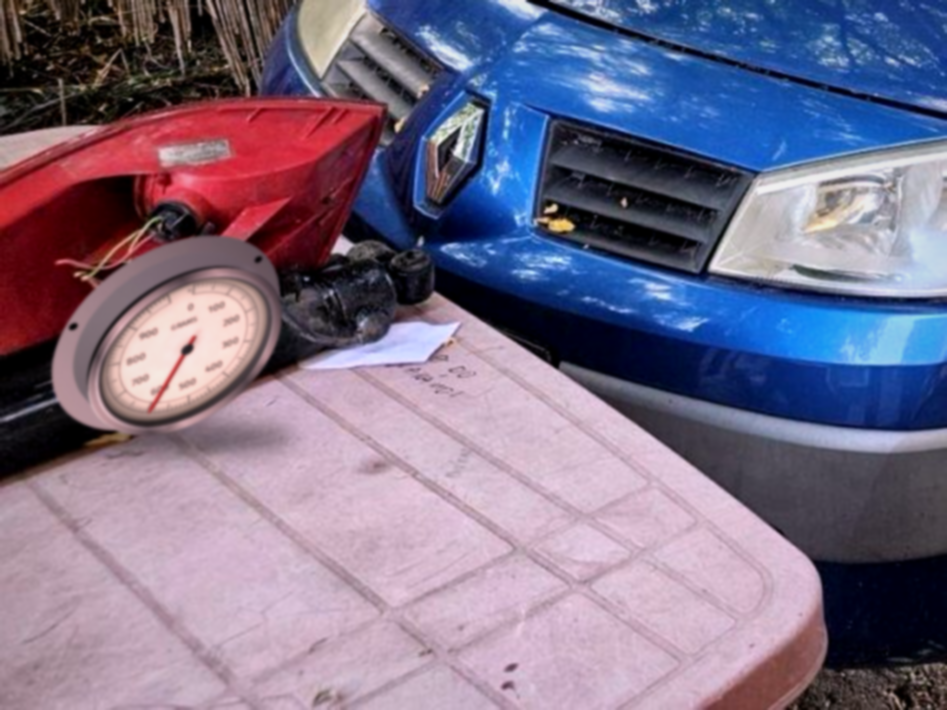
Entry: g 600
